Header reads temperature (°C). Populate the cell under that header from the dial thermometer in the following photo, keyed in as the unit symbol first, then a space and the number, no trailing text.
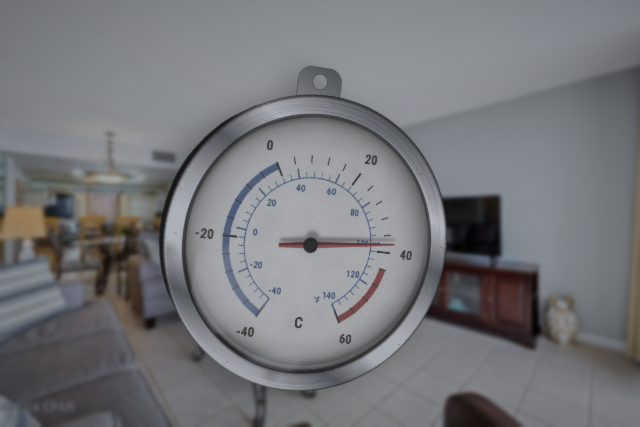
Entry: °C 38
